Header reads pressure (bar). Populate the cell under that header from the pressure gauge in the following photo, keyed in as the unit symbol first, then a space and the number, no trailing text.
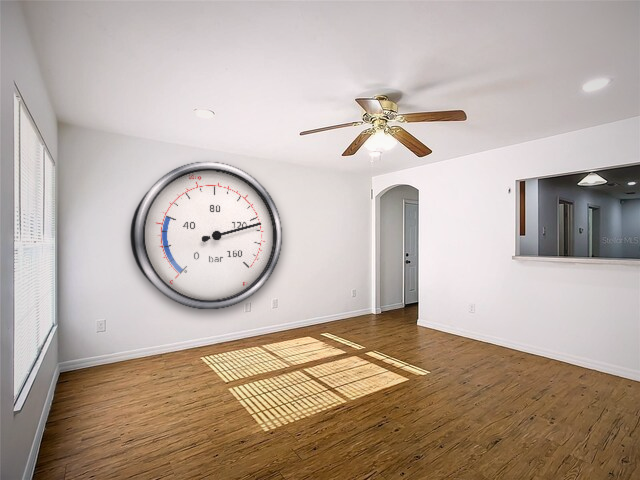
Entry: bar 125
